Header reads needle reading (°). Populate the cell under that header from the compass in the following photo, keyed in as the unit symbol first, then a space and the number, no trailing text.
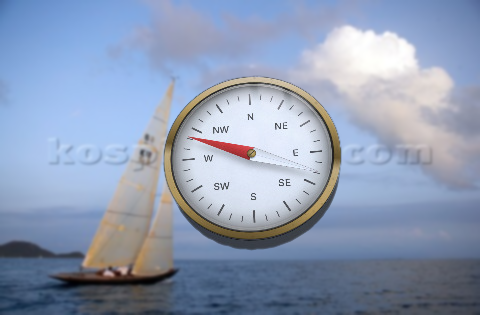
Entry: ° 290
